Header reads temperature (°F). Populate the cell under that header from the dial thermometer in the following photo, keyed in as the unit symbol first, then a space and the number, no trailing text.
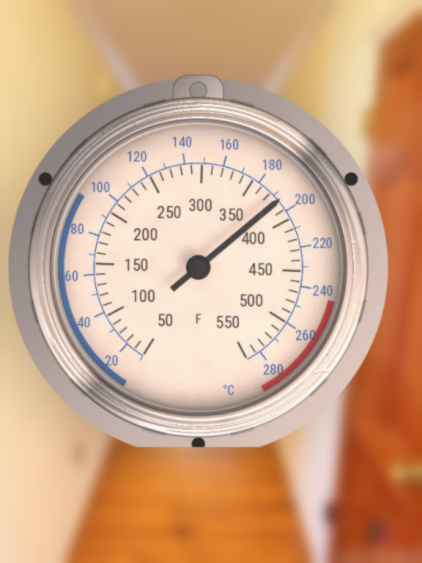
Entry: °F 380
